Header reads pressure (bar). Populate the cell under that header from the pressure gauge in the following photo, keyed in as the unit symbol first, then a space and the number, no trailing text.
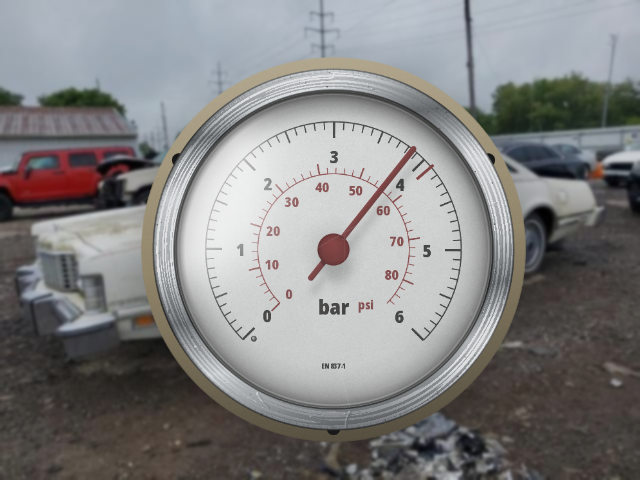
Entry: bar 3.85
